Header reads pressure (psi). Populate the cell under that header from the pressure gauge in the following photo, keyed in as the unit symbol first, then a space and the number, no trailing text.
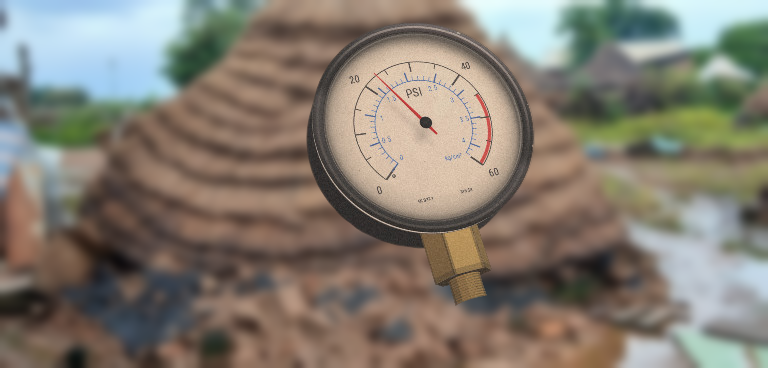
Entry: psi 22.5
